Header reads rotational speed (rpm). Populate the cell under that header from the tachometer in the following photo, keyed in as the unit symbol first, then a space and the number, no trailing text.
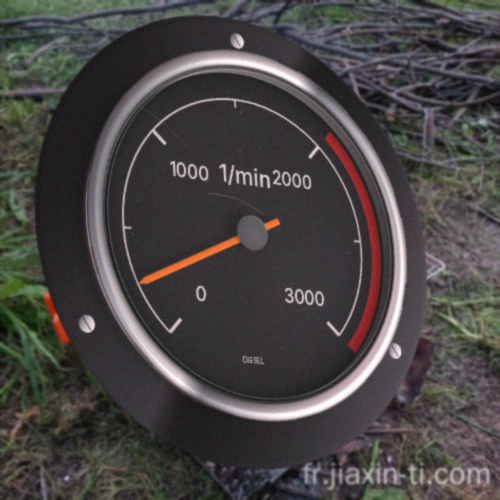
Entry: rpm 250
